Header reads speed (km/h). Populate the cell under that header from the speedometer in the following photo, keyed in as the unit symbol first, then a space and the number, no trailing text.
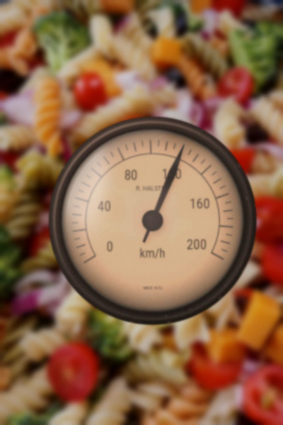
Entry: km/h 120
